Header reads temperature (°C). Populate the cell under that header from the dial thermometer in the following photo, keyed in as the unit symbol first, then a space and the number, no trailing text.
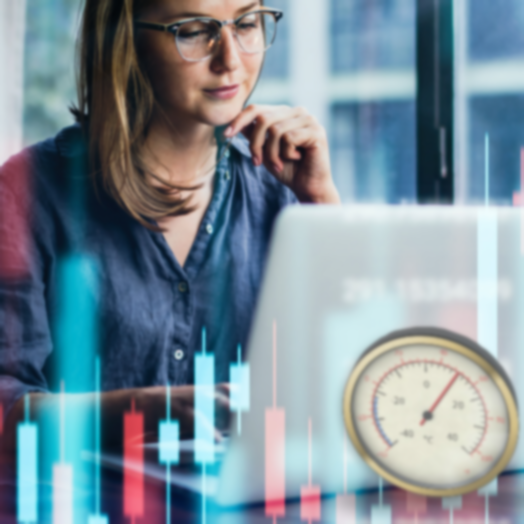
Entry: °C 10
